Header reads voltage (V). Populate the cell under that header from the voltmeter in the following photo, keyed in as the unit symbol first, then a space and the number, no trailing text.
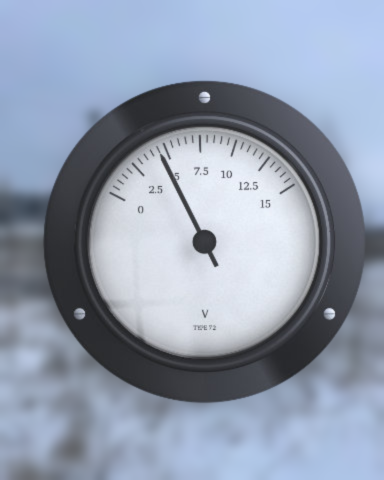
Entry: V 4.5
